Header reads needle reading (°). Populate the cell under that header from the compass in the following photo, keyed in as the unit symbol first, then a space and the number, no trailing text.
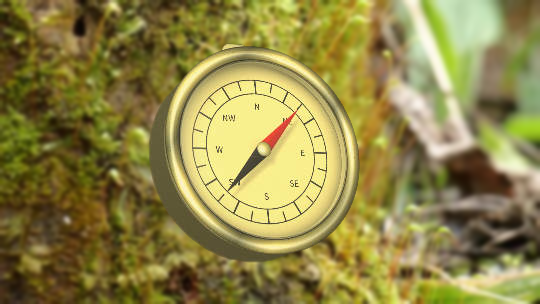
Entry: ° 45
